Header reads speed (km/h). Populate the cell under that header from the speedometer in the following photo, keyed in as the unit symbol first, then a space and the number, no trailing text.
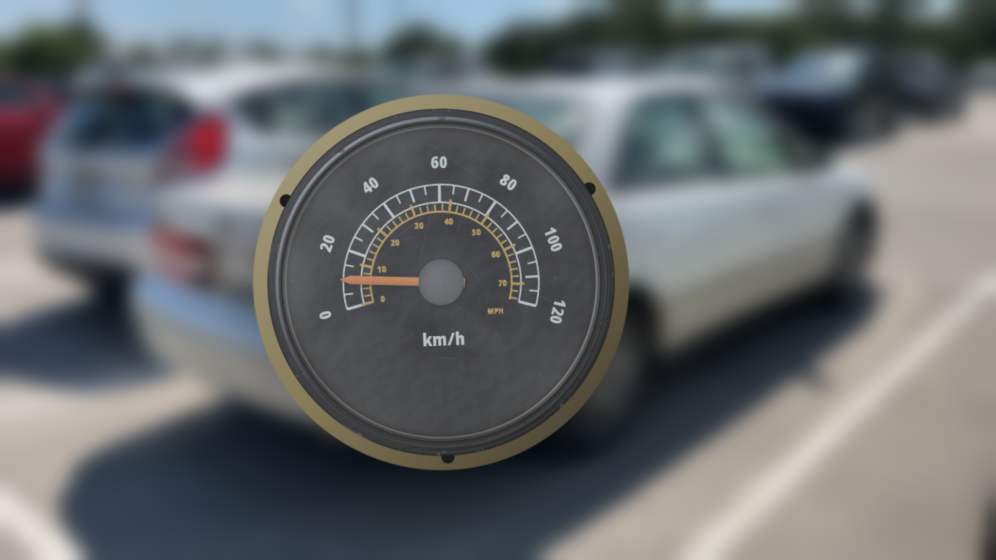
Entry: km/h 10
